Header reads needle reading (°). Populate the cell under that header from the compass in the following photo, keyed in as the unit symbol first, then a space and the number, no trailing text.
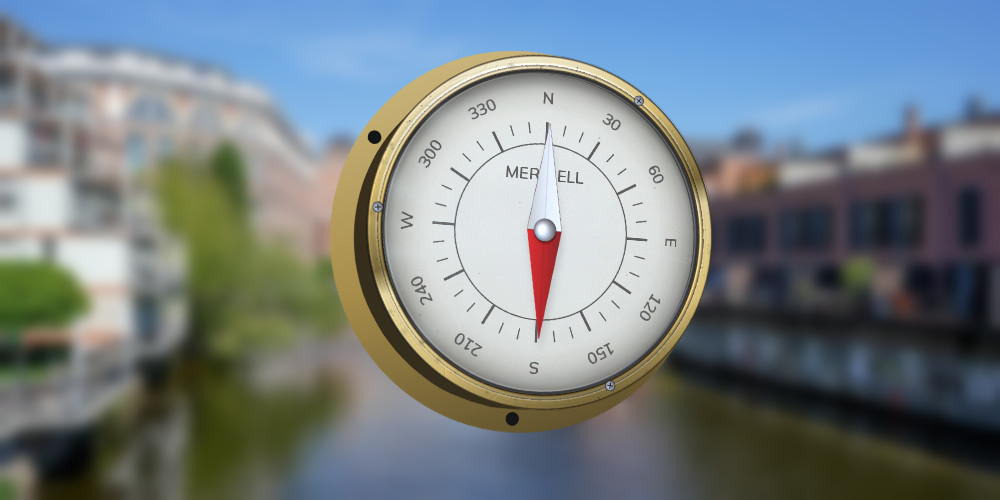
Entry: ° 180
